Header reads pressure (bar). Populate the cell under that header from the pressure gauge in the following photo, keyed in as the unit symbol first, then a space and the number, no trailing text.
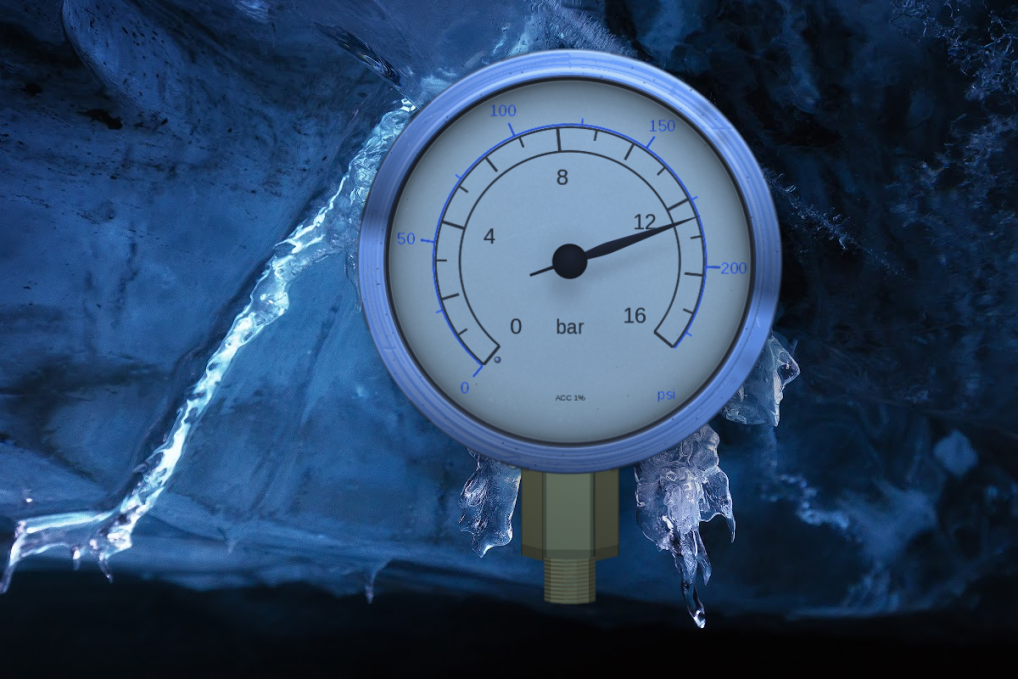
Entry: bar 12.5
